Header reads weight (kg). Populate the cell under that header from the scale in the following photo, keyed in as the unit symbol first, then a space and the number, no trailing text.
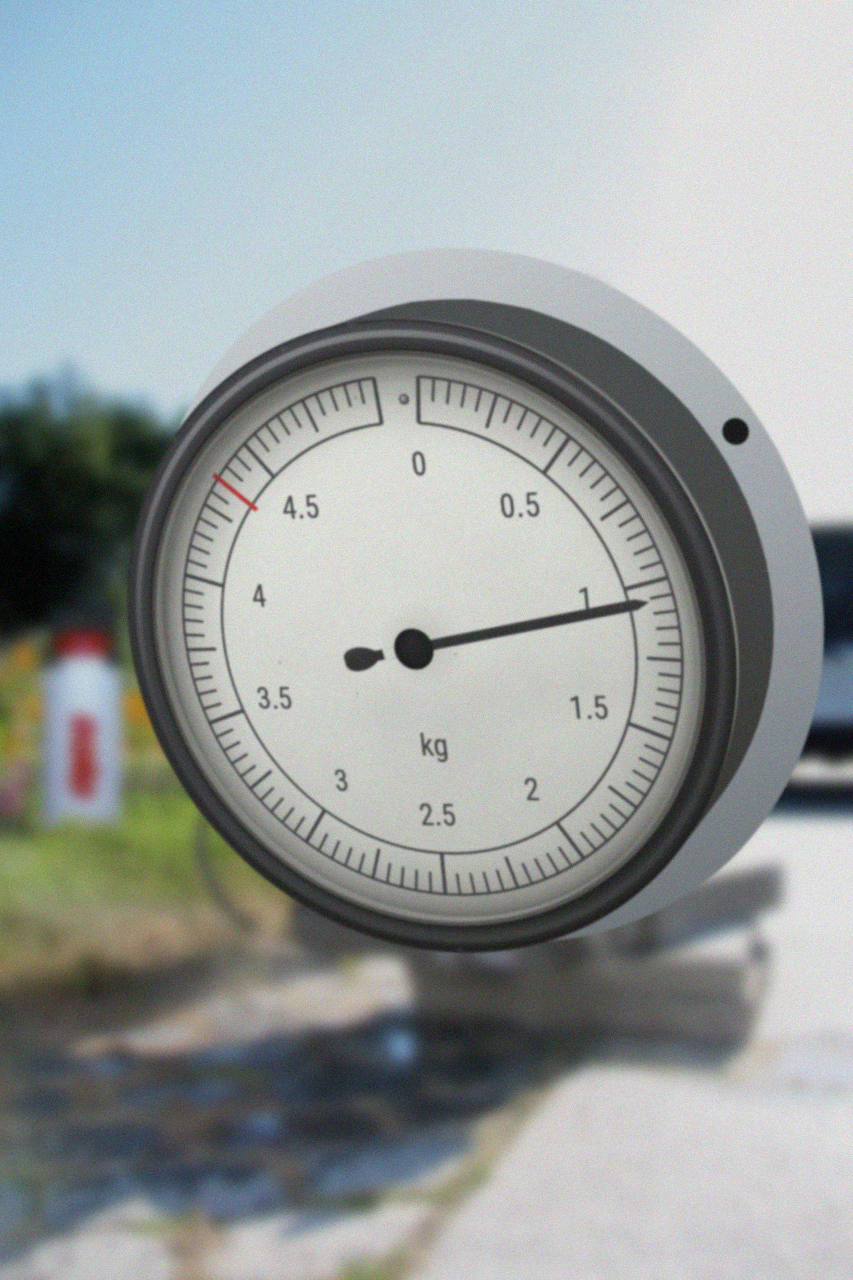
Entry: kg 1.05
